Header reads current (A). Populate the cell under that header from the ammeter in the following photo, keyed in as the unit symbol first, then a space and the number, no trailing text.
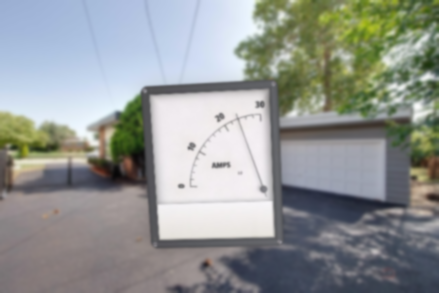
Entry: A 24
